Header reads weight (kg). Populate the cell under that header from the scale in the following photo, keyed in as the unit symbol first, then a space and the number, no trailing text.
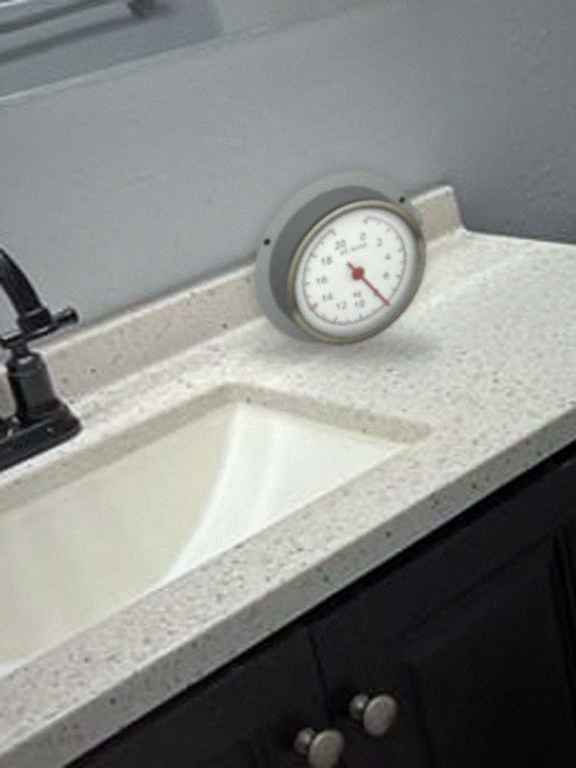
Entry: kg 8
